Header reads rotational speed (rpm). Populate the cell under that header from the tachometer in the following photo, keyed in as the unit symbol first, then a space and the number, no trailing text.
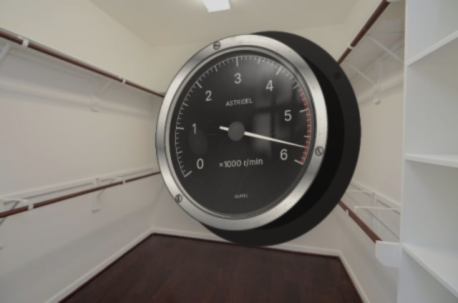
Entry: rpm 5700
